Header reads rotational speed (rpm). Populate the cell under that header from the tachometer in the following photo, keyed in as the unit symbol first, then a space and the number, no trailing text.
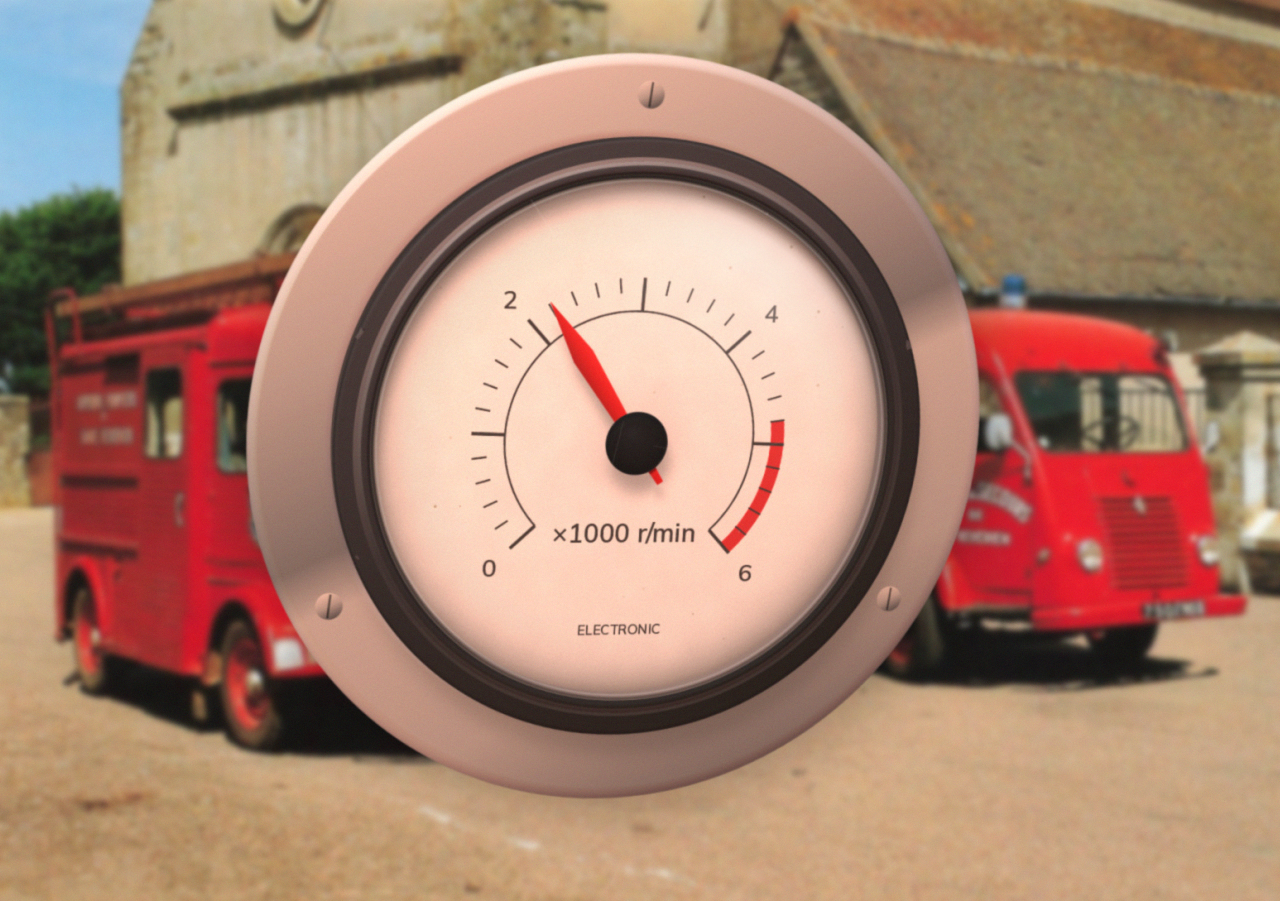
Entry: rpm 2200
